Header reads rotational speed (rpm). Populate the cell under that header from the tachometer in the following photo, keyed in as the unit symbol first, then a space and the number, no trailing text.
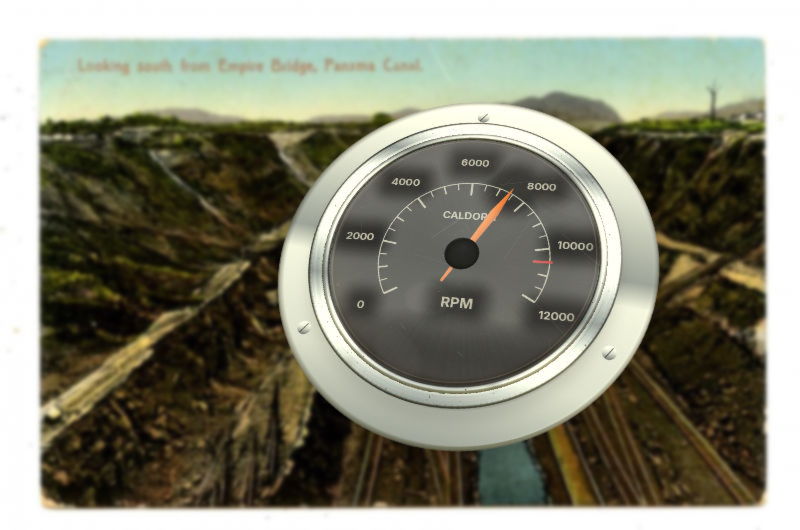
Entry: rpm 7500
